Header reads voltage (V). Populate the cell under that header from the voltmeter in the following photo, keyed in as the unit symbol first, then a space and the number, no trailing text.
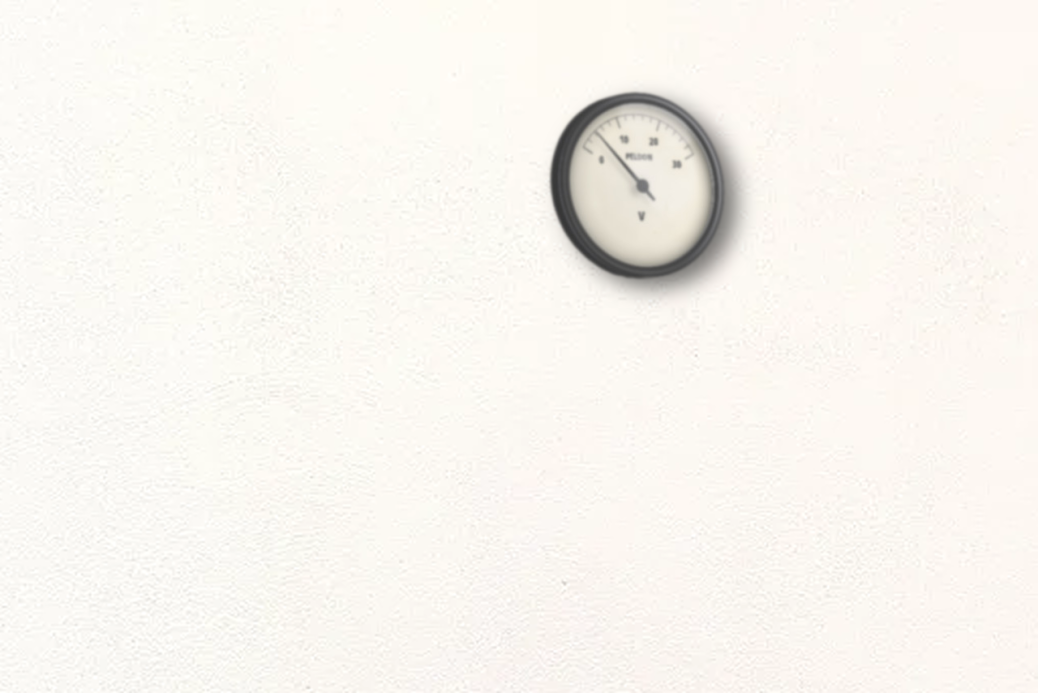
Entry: V 4
